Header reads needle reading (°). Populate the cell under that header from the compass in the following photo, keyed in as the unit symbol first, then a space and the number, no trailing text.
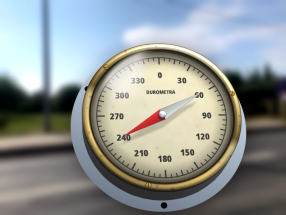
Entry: ° 240
